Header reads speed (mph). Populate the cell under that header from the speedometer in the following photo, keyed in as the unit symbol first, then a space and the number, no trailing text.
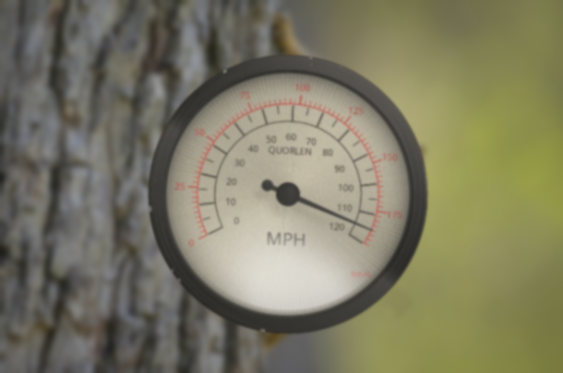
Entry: mph 115
